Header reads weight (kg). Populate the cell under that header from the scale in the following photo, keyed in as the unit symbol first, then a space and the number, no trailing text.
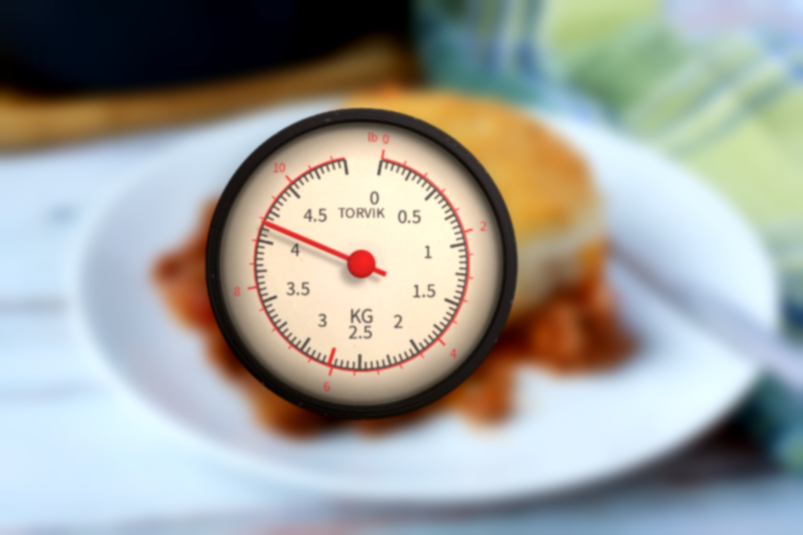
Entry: kg 4.15
